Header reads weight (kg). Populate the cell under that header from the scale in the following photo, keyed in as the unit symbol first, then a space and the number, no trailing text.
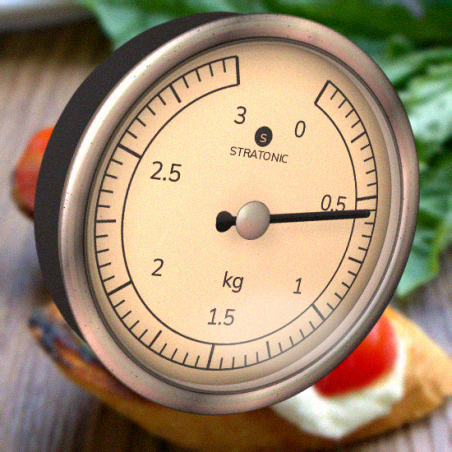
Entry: kg 0.55
